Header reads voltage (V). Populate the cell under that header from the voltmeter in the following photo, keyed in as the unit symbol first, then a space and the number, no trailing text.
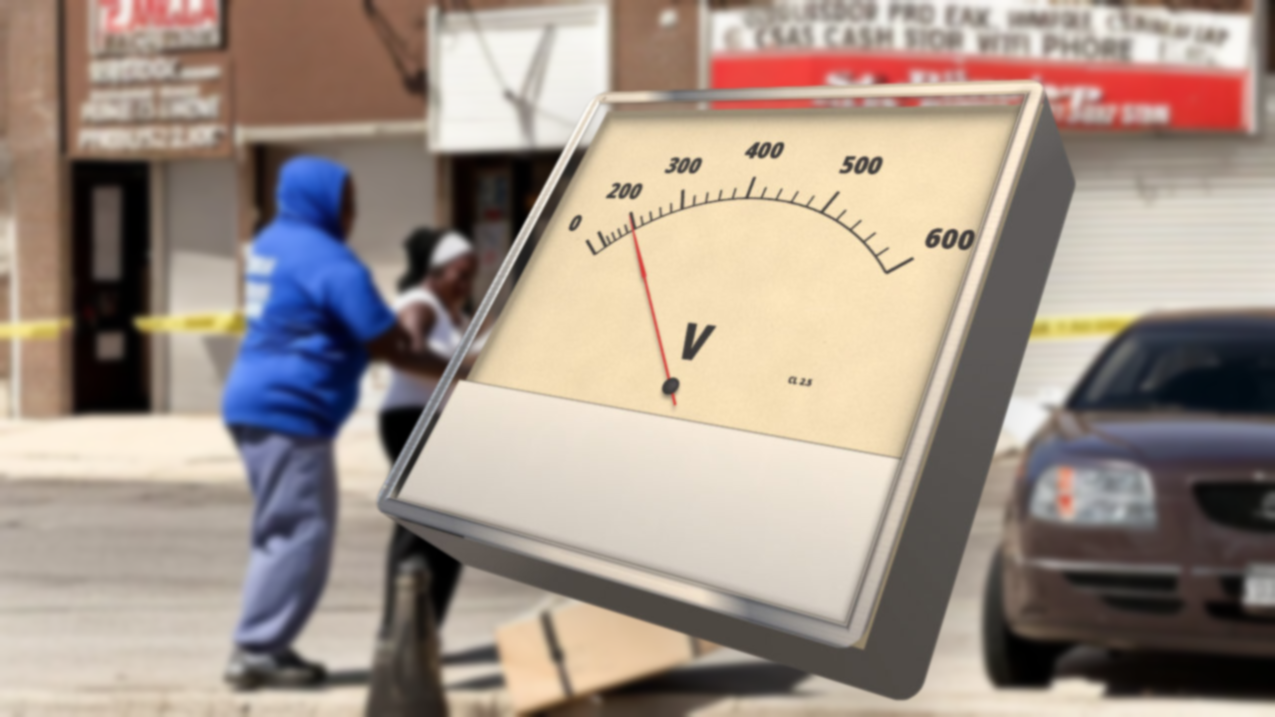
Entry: V 200
